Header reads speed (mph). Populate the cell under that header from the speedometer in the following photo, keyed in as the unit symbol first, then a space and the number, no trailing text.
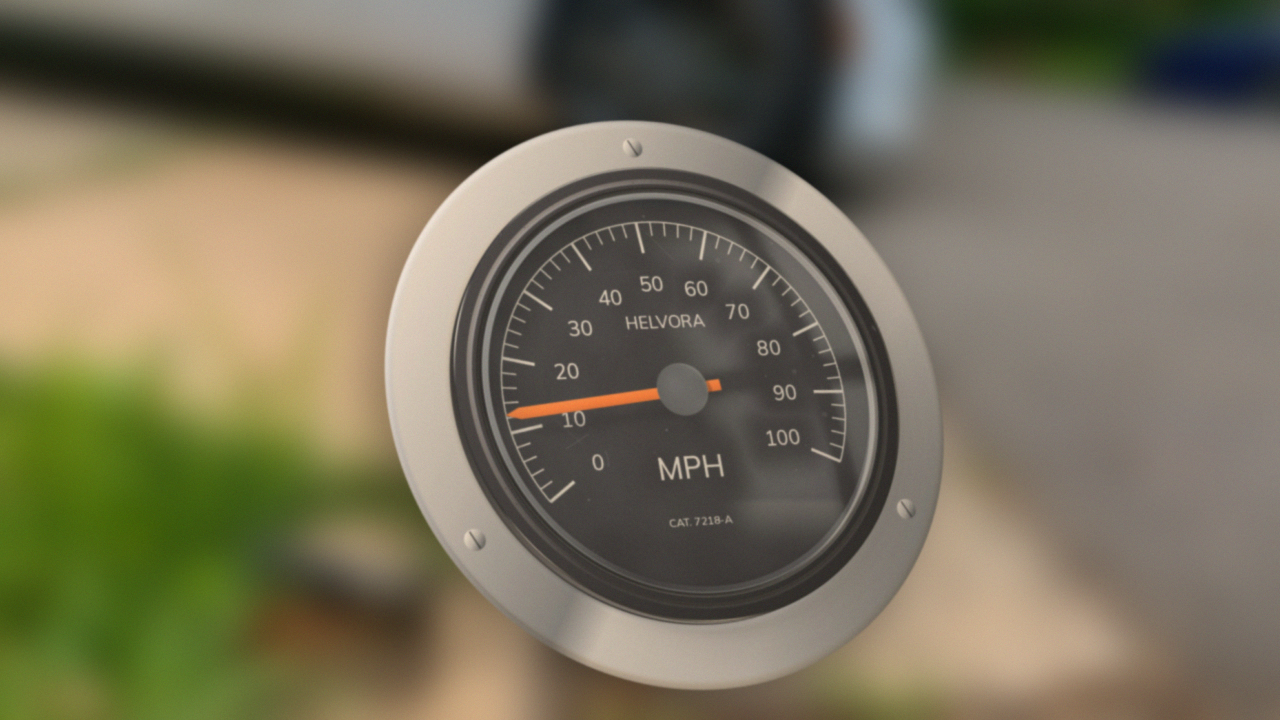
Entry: mph 12
